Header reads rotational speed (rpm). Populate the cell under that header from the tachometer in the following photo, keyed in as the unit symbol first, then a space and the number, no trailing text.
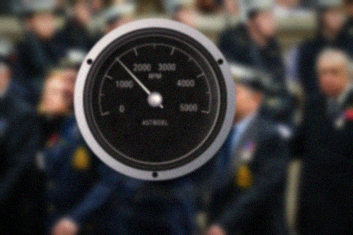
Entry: rpm 1500
